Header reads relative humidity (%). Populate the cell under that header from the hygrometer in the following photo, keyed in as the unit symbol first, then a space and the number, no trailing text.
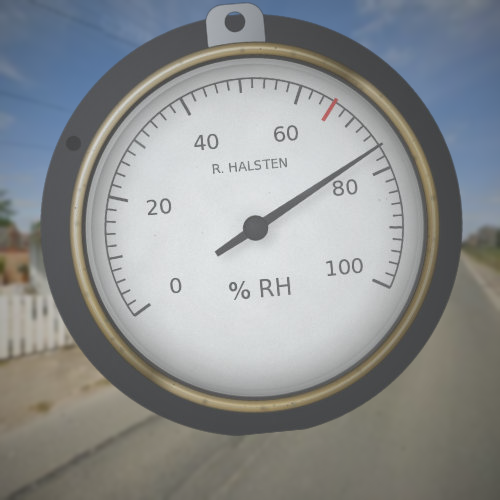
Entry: % 76
